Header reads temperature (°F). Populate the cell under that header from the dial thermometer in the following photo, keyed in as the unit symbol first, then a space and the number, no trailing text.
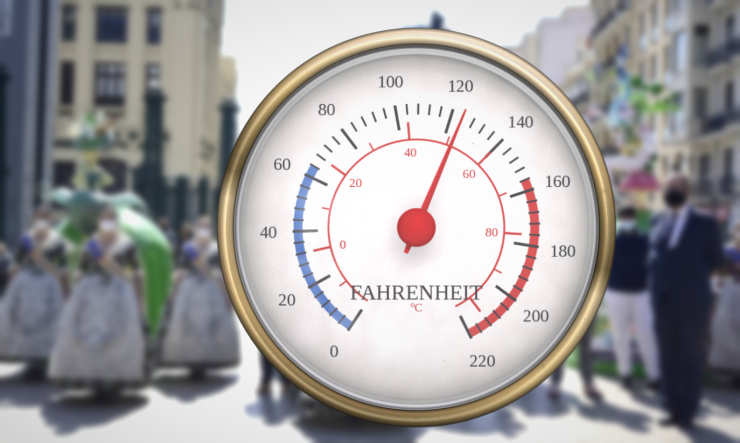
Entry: °F 124
